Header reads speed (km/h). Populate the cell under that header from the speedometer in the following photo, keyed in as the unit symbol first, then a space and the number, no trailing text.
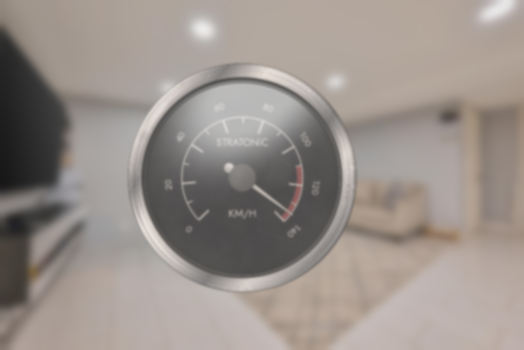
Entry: km/h 135
